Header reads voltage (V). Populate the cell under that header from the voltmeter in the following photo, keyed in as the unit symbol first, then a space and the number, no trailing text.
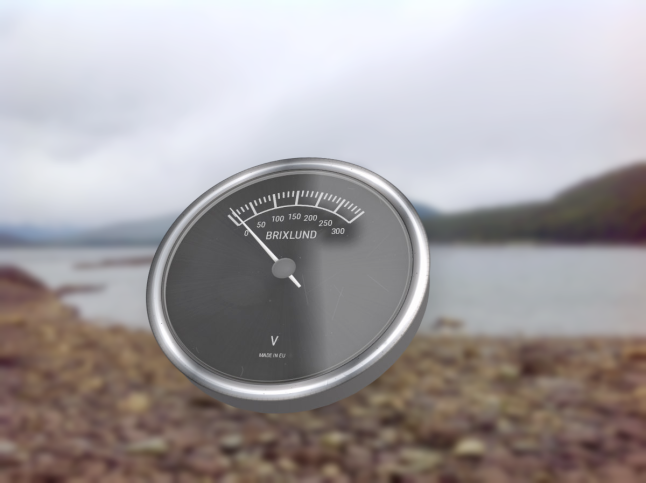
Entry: V 10
